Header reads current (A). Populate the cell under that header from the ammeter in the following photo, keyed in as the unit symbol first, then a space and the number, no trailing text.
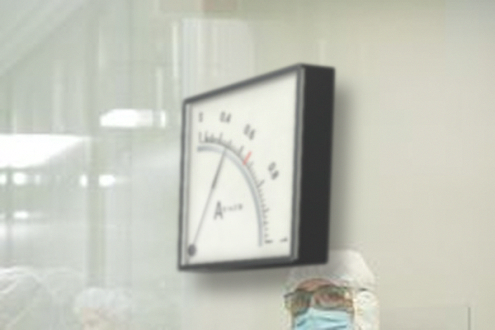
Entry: A 0.5
